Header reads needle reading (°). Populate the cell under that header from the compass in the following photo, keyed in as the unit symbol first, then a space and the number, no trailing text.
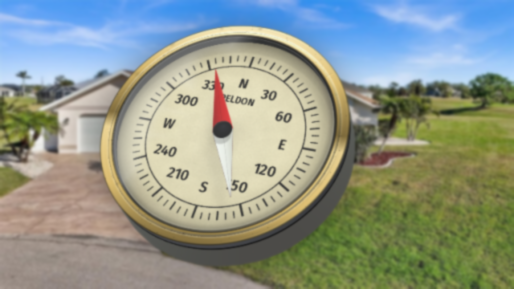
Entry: ° 335
